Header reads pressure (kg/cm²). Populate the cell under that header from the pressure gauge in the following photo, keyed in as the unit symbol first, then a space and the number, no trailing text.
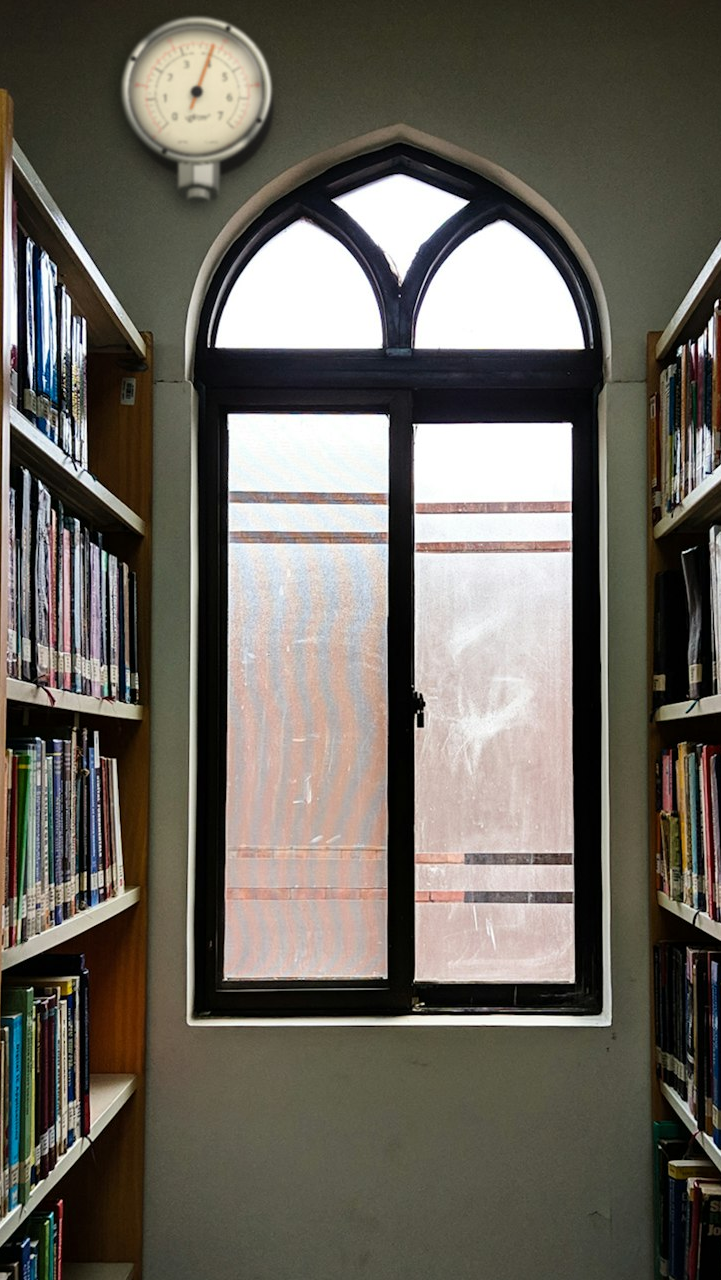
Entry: kg/cm² 4
